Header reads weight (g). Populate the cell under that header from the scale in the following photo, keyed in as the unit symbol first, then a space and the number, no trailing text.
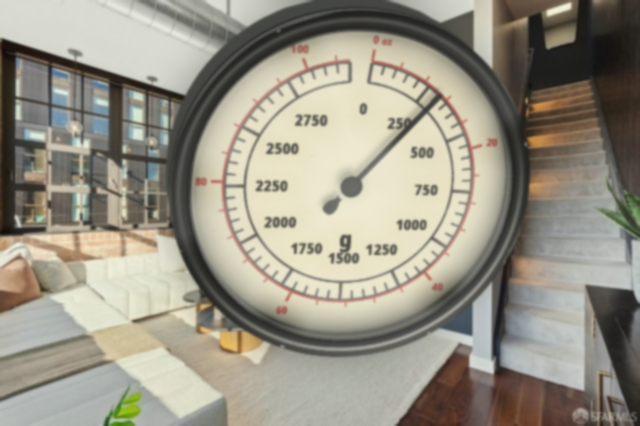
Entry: g 300
